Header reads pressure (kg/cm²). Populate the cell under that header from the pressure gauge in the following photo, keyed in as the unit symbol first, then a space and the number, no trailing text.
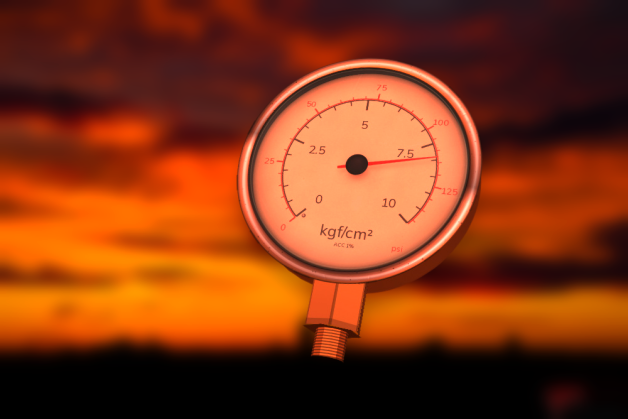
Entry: kg/cm² 8
